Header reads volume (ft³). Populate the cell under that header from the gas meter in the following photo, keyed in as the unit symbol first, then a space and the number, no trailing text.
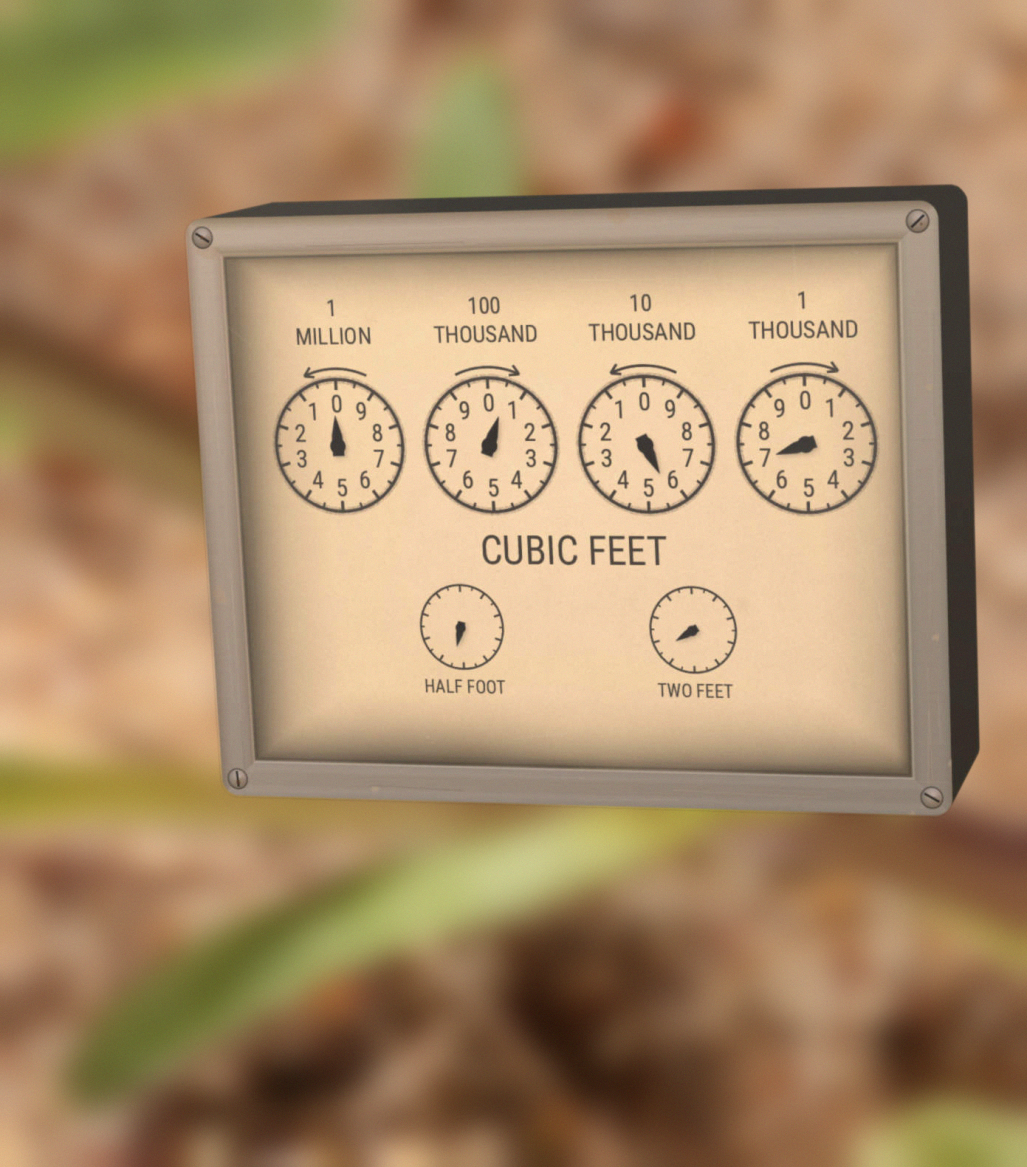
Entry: ft³ 5700
